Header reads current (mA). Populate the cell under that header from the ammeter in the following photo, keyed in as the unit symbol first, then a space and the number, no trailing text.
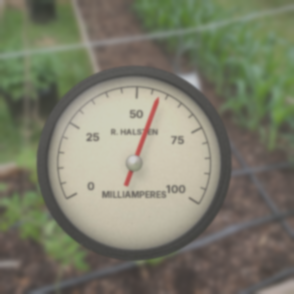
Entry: mA 57.5
